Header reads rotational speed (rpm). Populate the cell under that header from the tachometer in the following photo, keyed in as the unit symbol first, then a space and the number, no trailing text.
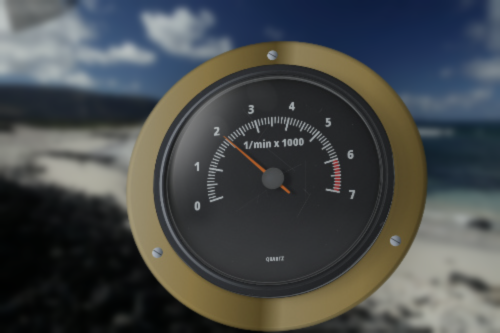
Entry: rpm 2000
